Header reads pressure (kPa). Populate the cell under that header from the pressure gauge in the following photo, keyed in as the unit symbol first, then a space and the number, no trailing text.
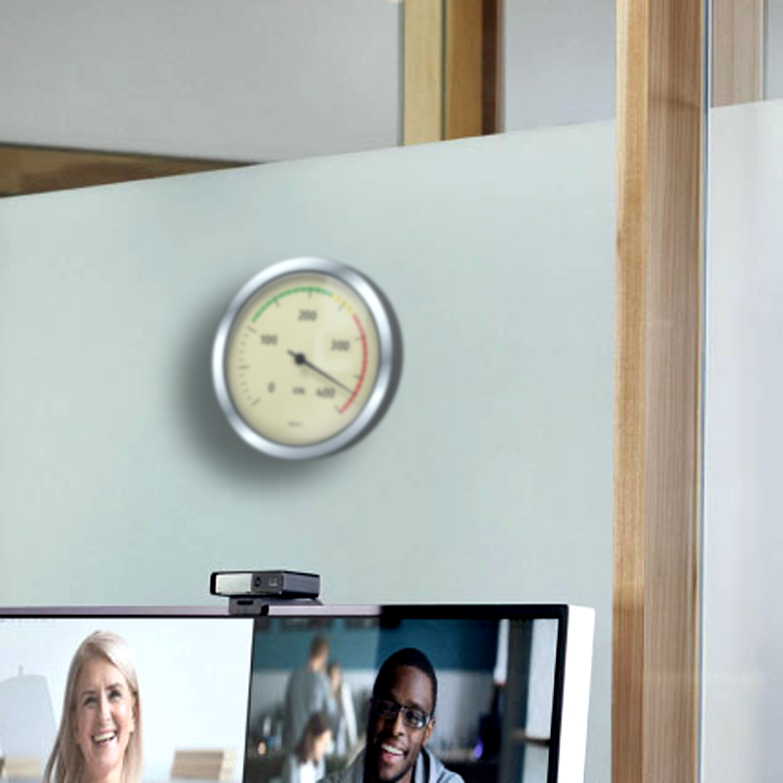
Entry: kPa 370
